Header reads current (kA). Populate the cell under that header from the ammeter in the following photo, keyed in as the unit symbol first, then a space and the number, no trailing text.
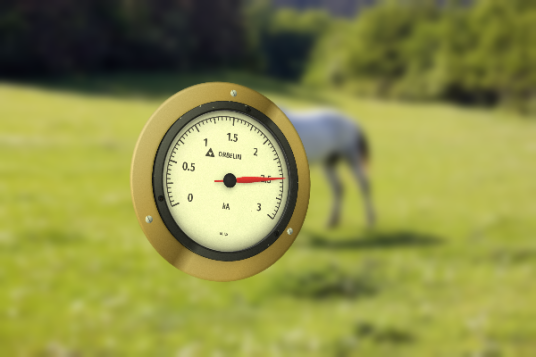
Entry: kA 2.5
